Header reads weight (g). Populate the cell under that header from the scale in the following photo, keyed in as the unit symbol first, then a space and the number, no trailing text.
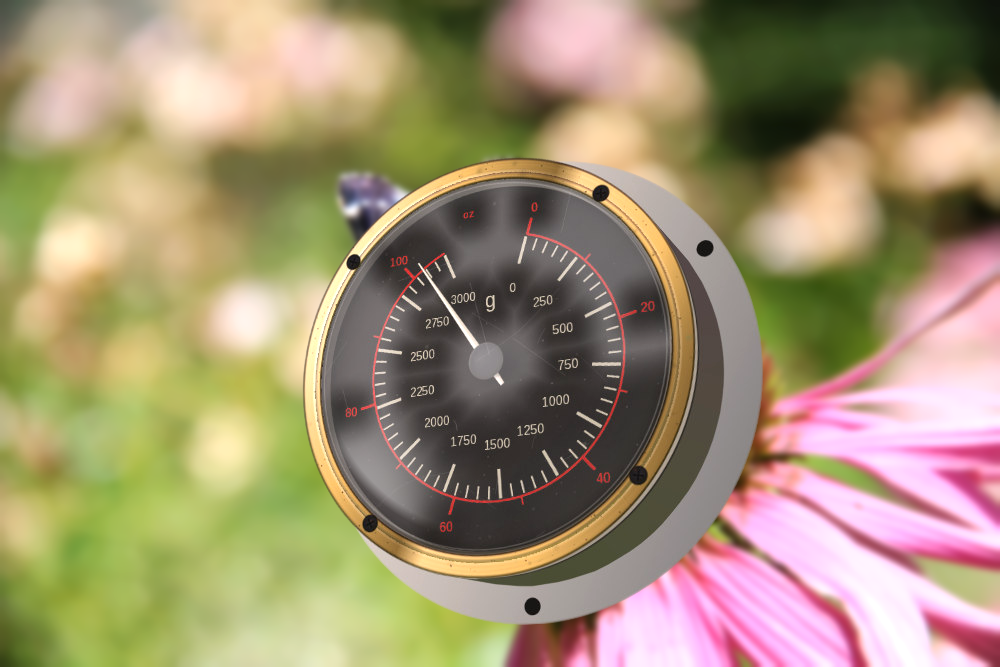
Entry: g 2900
